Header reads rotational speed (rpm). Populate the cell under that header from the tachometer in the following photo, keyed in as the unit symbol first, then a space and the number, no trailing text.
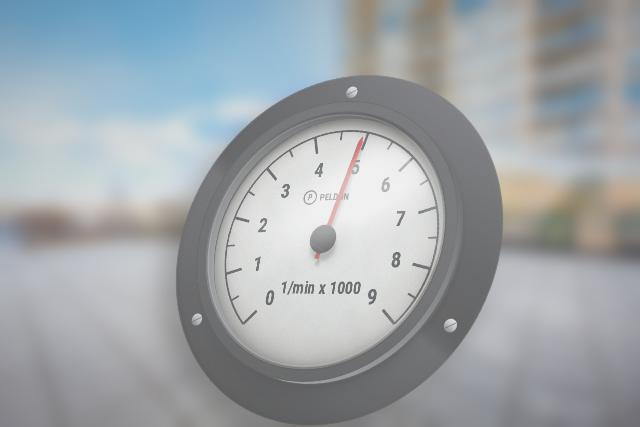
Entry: rpm 5000
